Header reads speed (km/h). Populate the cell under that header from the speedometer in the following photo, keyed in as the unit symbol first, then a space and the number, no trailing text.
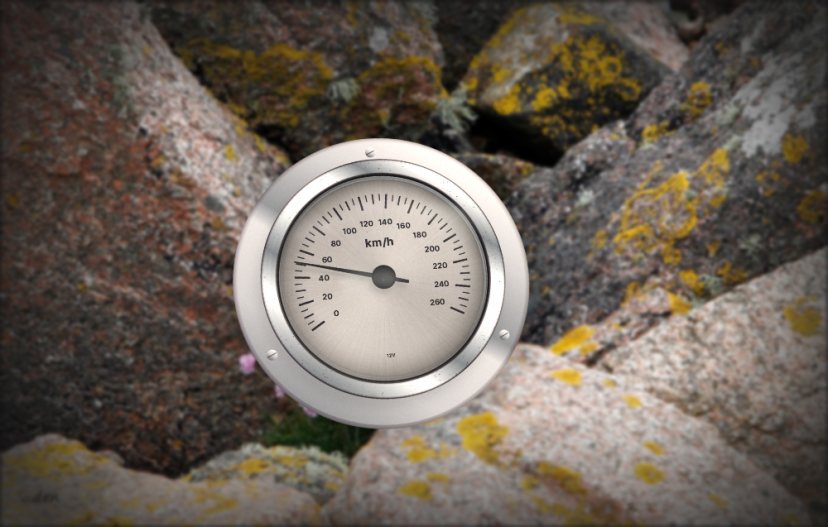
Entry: km/h 50
